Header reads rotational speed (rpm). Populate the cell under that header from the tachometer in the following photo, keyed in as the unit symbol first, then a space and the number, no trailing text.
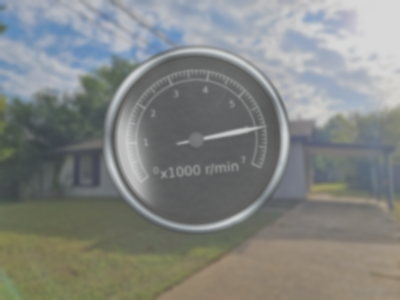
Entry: rpm 6000
